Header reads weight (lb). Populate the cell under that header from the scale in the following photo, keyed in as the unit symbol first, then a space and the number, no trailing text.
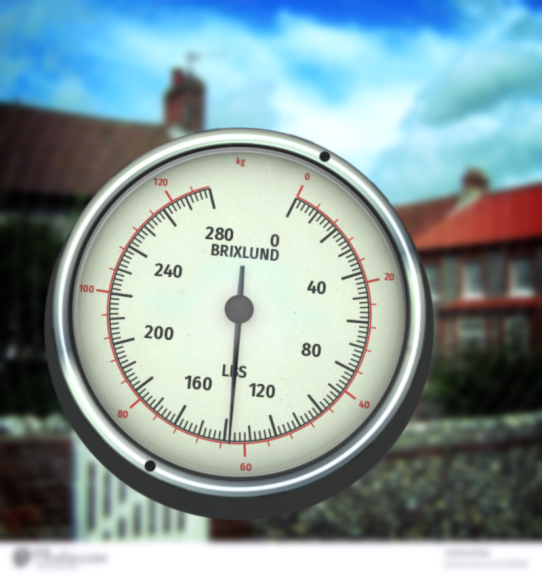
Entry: lb 138
